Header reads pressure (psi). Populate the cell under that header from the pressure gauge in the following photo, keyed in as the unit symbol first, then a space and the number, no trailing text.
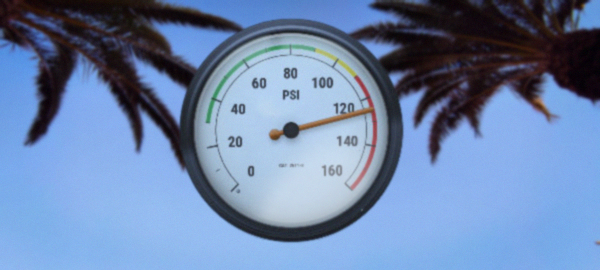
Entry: psi 125
